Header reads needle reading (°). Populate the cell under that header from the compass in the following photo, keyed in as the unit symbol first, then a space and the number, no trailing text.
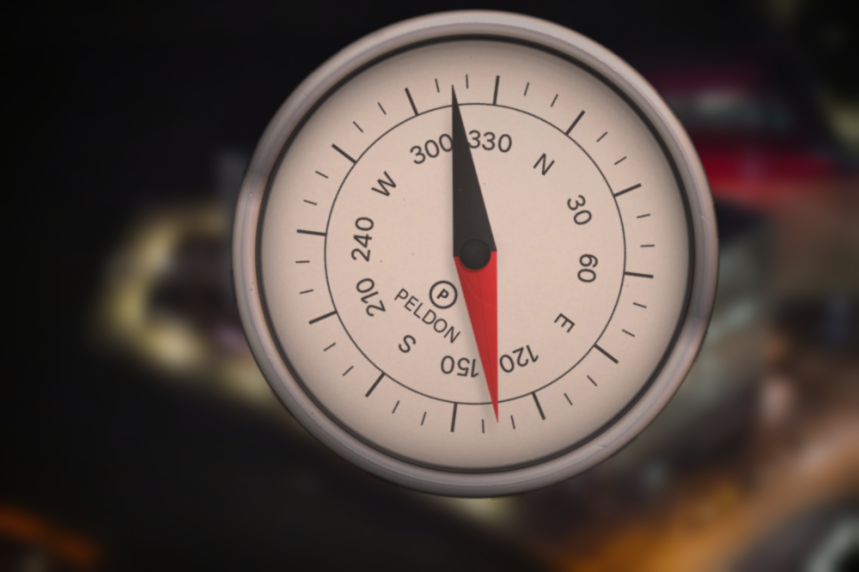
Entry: ° 135
